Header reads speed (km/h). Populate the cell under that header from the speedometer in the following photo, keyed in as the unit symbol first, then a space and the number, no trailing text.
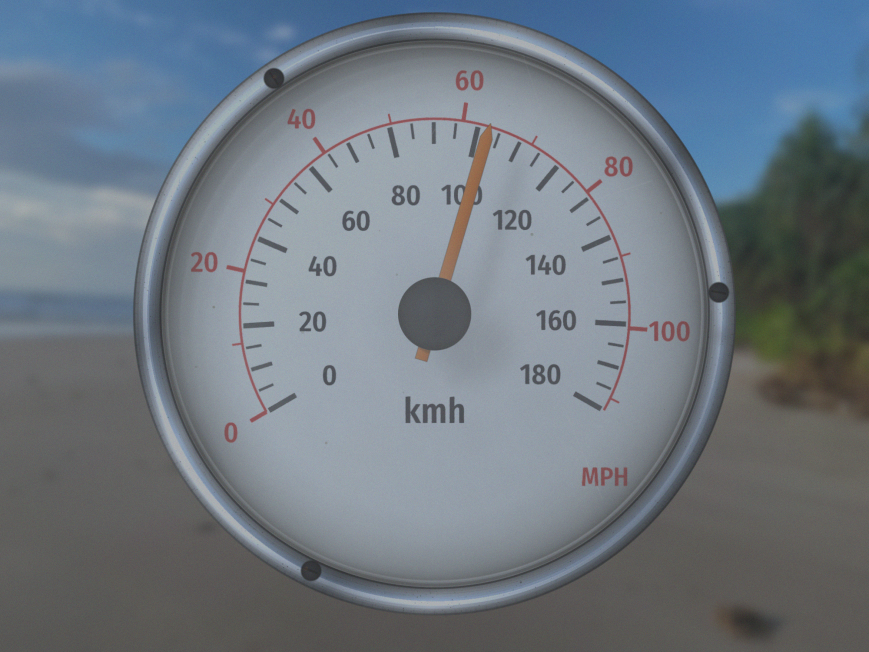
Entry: km/h 102.5
